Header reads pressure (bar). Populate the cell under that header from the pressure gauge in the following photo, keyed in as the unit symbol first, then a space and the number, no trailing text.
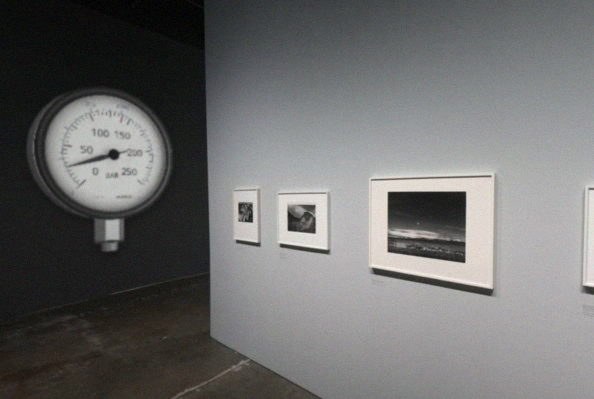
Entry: bar 25
